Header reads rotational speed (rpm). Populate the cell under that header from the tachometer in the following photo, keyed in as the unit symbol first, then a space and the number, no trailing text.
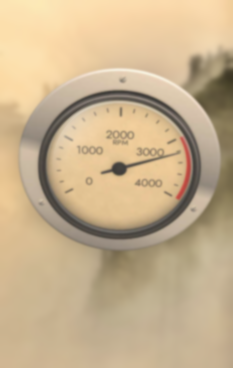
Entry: rpm 3200
